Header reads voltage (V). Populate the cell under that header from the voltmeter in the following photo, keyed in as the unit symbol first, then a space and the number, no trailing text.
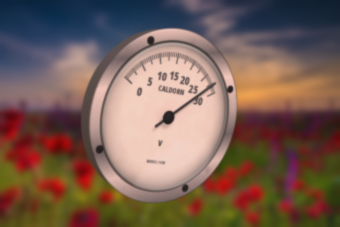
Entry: V 27.5
